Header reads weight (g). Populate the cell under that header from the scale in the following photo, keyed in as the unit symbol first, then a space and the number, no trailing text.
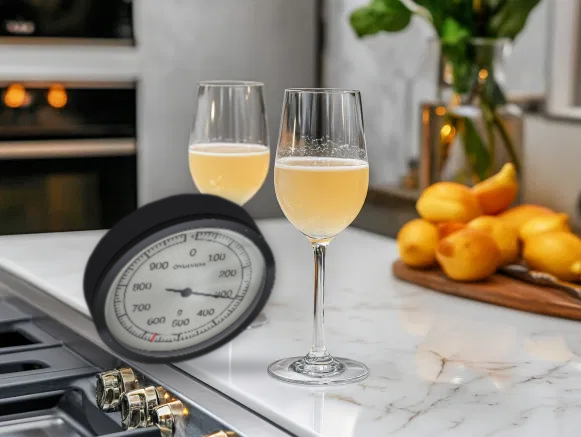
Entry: g 300
